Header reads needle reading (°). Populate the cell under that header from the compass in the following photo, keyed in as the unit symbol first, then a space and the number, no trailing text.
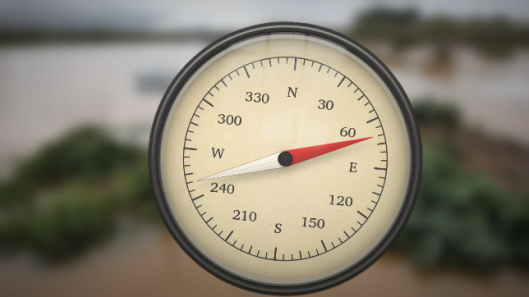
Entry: ° 70
